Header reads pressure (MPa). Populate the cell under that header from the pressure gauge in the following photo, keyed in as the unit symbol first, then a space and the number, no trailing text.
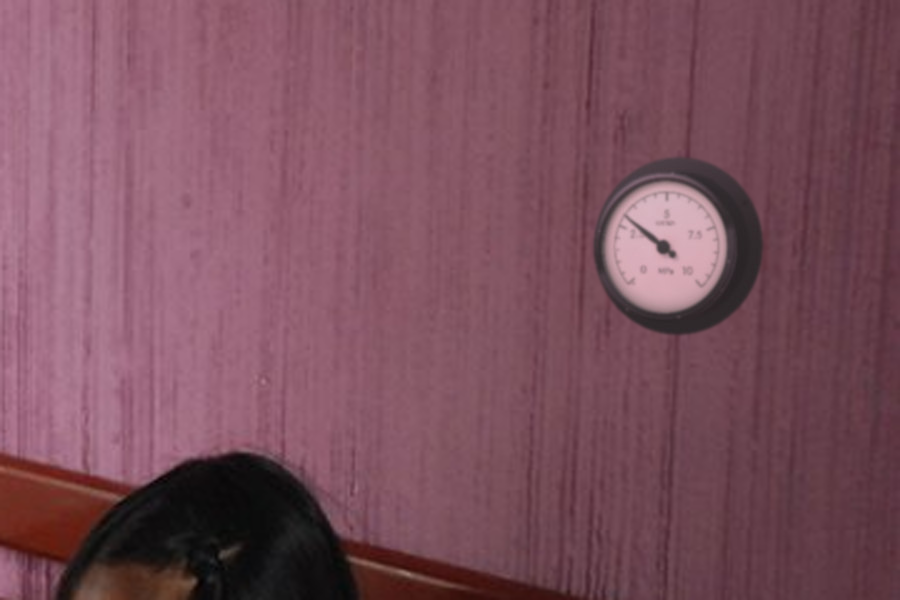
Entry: MPa 3
